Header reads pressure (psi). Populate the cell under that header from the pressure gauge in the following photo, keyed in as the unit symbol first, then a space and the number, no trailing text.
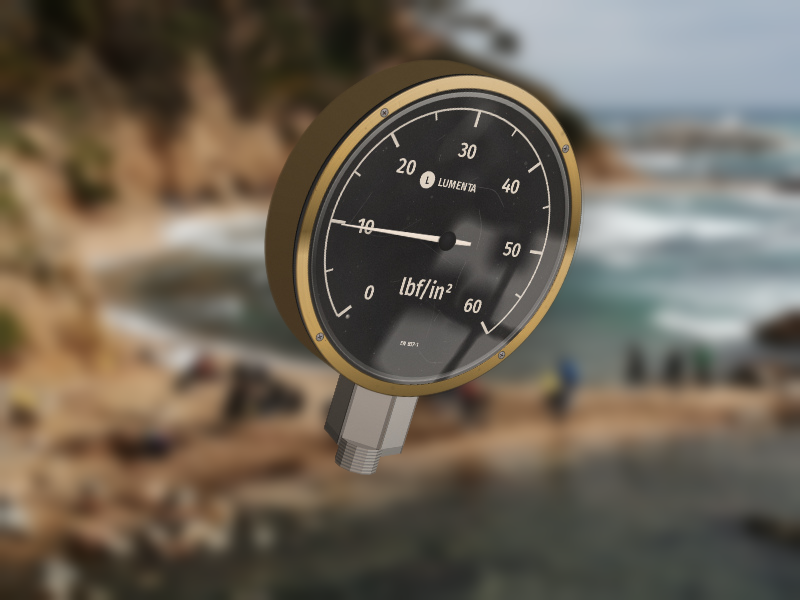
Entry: psi 10
